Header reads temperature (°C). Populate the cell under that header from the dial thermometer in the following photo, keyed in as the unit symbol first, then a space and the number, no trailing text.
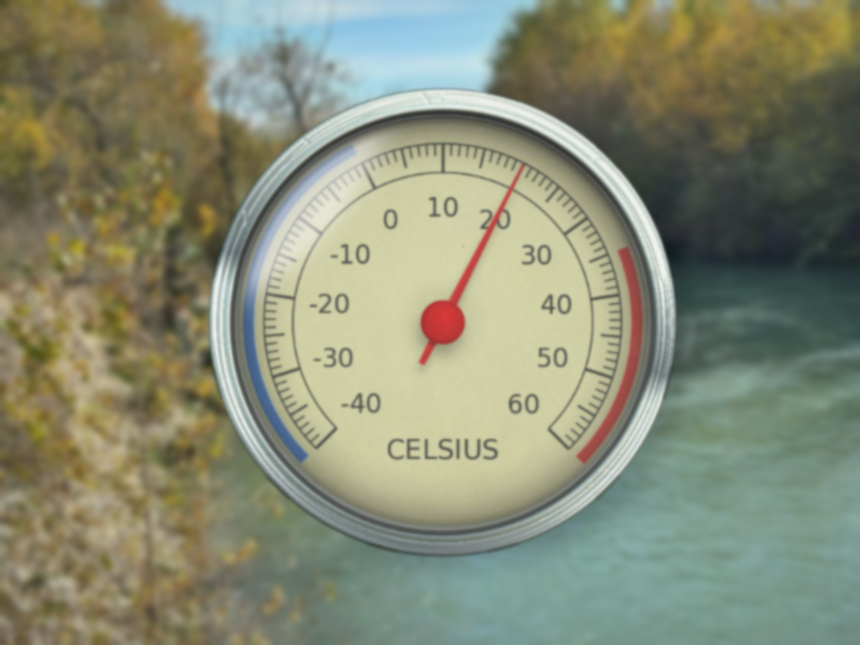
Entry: °C 20
